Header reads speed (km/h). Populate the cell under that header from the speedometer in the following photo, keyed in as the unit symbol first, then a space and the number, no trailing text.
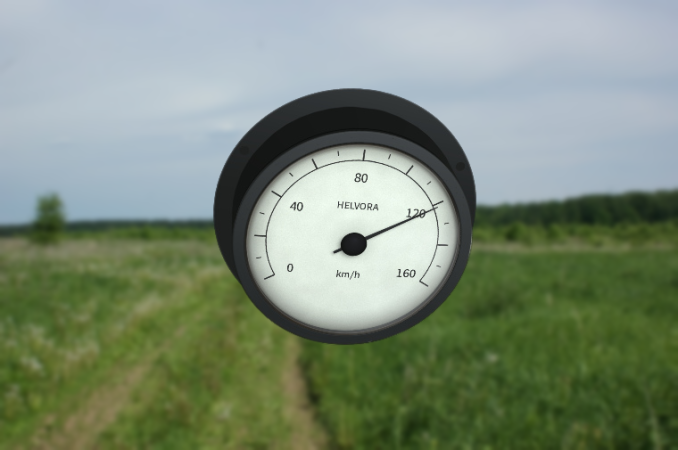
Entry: km/h 120
